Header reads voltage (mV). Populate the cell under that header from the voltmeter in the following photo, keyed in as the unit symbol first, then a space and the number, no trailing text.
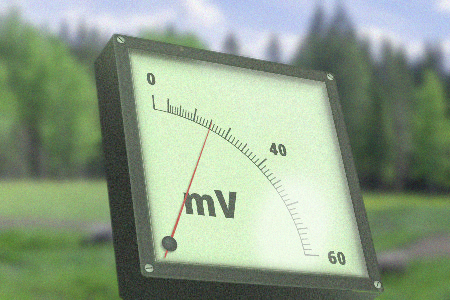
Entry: mV 25
